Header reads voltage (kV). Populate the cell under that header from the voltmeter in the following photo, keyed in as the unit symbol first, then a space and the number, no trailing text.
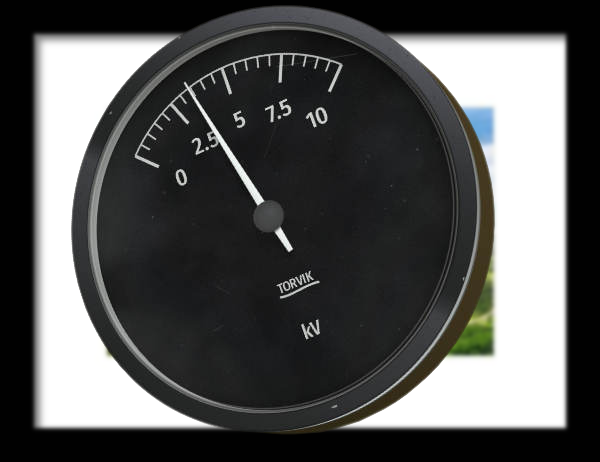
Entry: kV 3.5
